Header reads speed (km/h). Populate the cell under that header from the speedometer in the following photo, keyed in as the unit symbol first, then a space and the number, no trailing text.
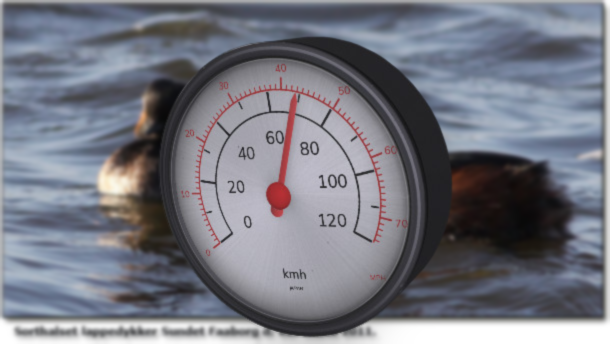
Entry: km/h 70
